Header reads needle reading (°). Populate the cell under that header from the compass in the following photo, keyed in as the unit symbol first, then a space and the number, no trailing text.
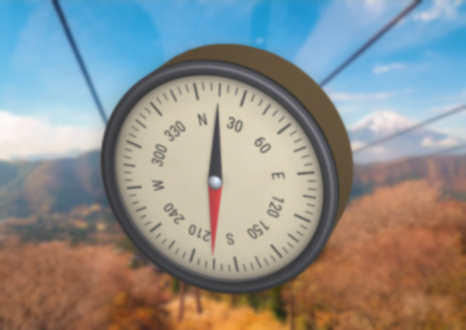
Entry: ° 195
